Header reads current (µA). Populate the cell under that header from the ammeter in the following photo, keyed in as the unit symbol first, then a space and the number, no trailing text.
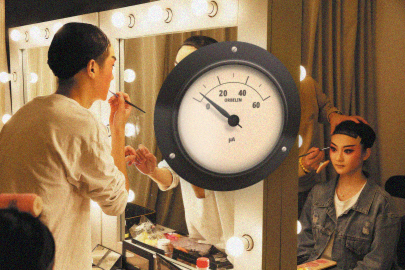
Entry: µA 5
